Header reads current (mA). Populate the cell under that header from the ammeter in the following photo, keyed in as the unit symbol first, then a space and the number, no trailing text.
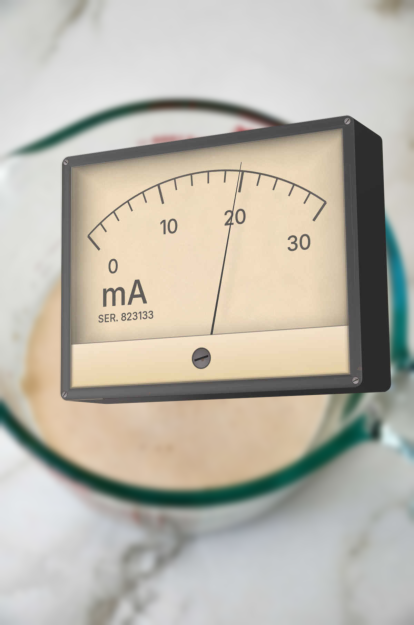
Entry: mA 20
